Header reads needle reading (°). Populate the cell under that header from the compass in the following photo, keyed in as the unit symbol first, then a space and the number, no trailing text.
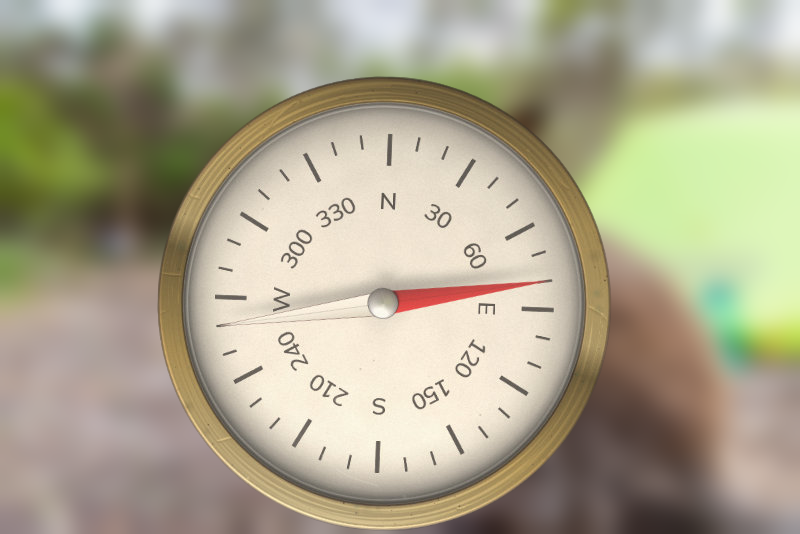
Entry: ° 80
